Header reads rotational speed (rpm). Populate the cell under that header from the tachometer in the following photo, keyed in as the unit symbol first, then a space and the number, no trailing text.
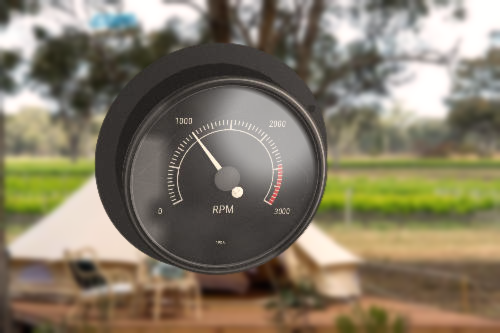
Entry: rpm 1000
